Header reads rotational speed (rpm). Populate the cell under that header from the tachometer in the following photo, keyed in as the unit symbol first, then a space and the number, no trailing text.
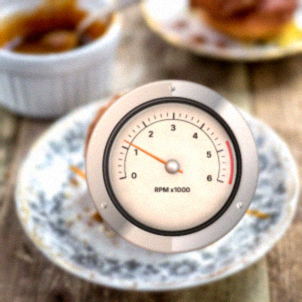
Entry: rpm 1200
